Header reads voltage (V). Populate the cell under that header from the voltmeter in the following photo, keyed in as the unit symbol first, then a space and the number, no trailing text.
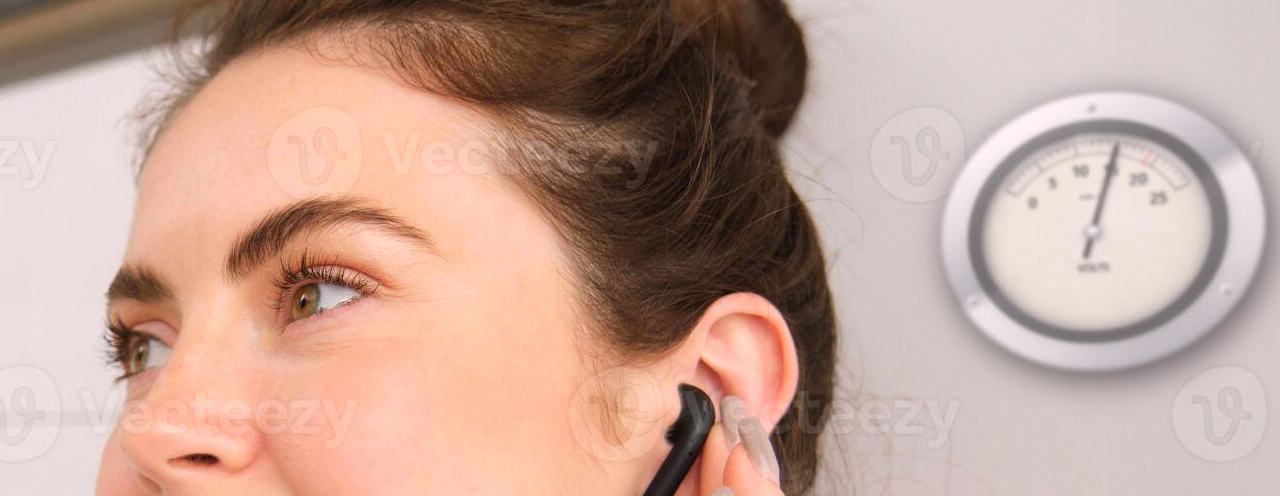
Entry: V 15
